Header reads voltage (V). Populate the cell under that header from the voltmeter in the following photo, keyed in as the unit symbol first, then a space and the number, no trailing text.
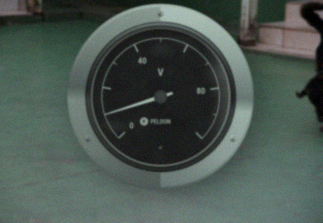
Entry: V 10
